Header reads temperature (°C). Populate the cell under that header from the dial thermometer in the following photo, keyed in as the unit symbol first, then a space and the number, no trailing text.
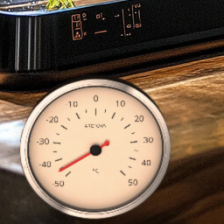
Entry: °C -45
